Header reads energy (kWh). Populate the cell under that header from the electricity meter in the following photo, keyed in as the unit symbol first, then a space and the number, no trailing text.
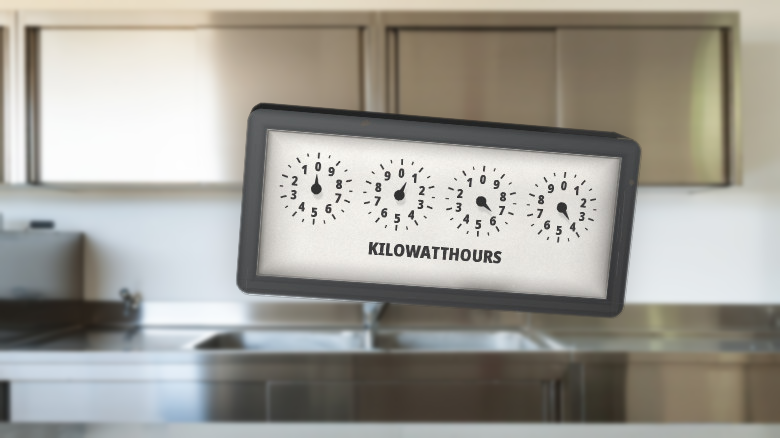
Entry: kWh 64
